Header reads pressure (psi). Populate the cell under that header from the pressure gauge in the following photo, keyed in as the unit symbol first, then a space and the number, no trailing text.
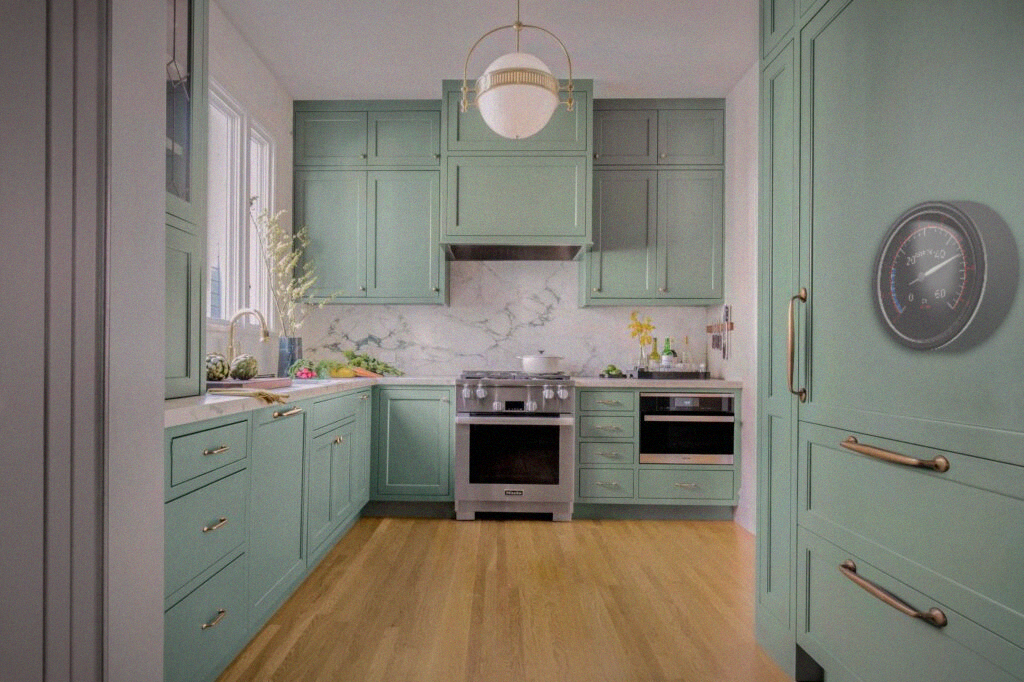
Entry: psi 46
